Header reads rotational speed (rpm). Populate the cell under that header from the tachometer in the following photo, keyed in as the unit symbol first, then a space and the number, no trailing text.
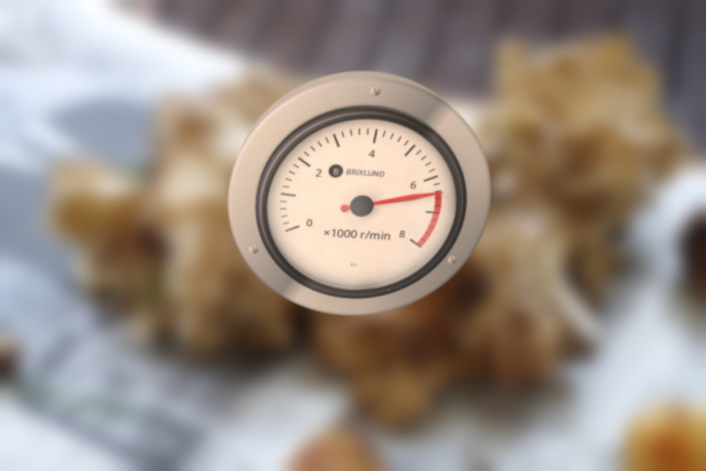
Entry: rpm 6400
